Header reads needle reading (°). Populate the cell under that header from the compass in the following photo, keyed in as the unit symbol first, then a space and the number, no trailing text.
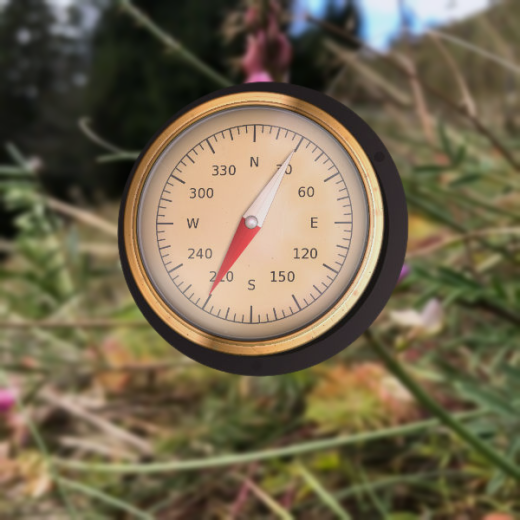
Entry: ° 210
